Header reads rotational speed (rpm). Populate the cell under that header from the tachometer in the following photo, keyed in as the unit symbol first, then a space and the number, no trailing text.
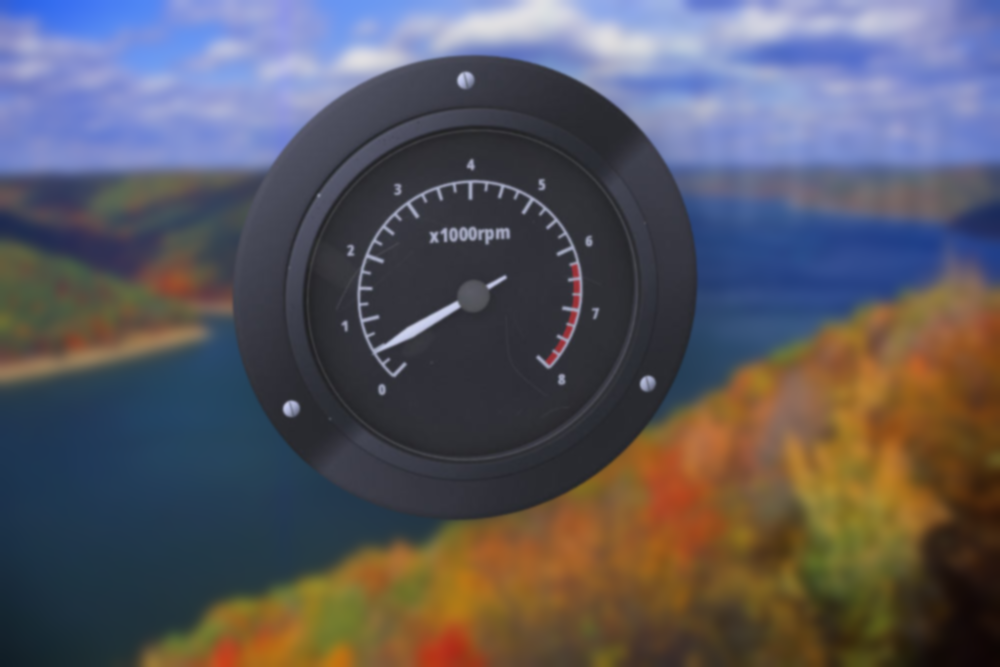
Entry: rpm 500
